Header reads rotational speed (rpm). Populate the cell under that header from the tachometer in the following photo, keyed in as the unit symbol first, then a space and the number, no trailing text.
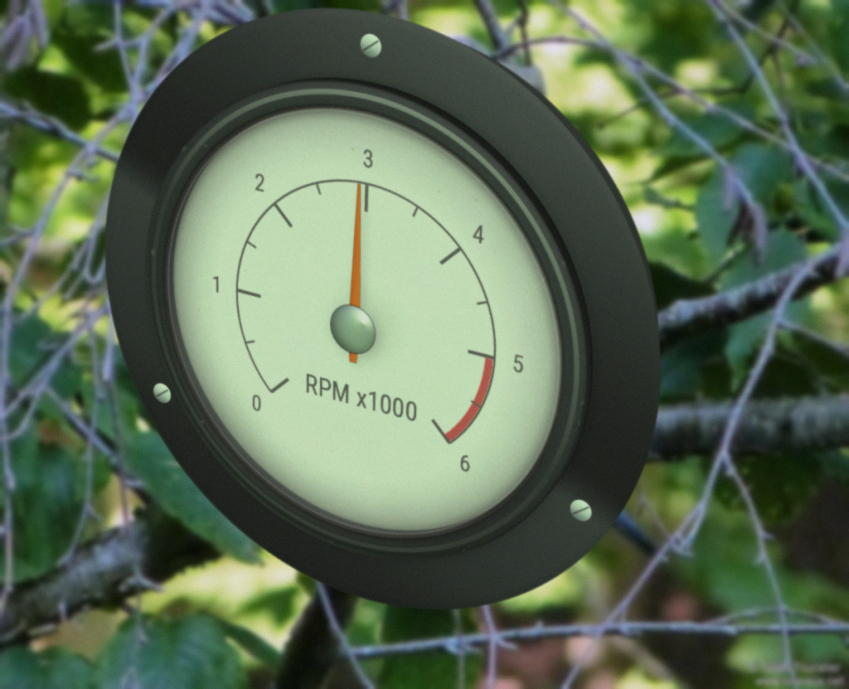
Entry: rpm 3000
